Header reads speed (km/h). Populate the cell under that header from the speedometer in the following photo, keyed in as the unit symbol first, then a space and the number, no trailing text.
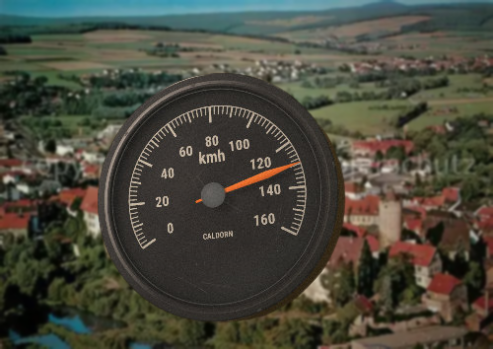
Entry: km/h 130
